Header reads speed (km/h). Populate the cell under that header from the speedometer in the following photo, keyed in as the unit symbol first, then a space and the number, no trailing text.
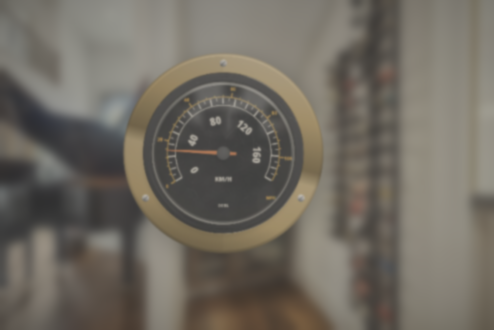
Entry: km/h 25
